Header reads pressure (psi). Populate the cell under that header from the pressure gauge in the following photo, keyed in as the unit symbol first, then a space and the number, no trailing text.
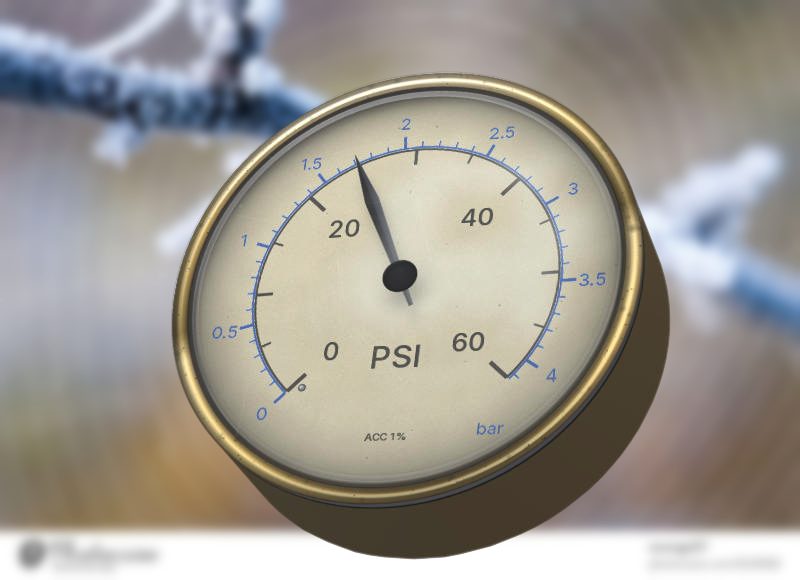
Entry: psi 25
